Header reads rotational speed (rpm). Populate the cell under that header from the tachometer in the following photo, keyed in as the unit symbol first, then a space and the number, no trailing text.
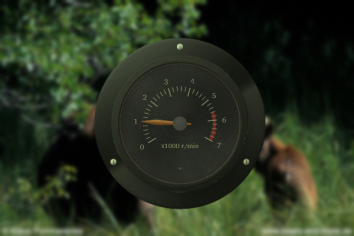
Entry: rpm 1000
